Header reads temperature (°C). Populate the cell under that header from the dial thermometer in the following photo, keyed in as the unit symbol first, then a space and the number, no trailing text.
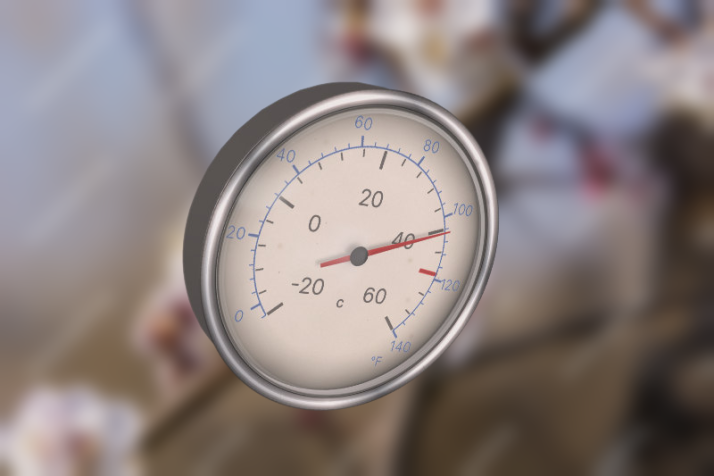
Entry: °C 40
